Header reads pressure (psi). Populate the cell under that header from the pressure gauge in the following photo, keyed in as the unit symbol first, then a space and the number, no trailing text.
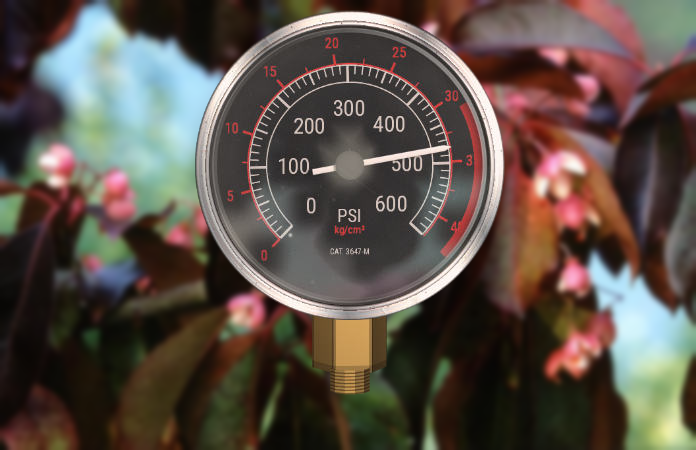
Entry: psi 480
